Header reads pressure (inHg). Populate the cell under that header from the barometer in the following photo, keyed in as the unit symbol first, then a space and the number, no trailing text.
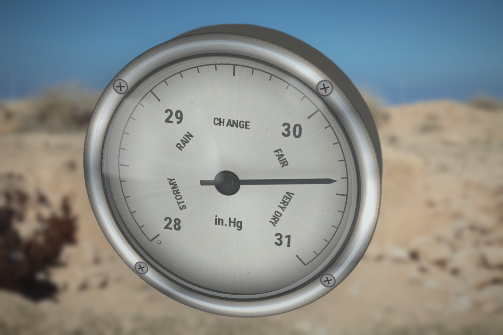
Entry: inHg 30.4
